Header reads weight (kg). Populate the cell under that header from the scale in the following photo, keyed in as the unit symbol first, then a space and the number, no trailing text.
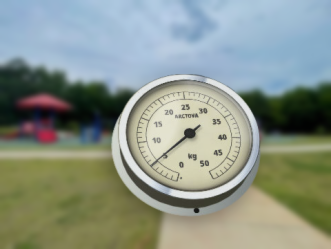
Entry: kg 5
